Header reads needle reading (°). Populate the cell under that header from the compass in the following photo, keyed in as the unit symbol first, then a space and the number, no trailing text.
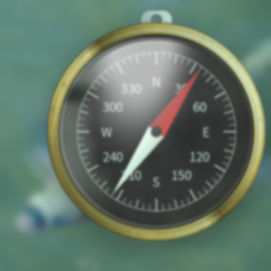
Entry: ° 35
